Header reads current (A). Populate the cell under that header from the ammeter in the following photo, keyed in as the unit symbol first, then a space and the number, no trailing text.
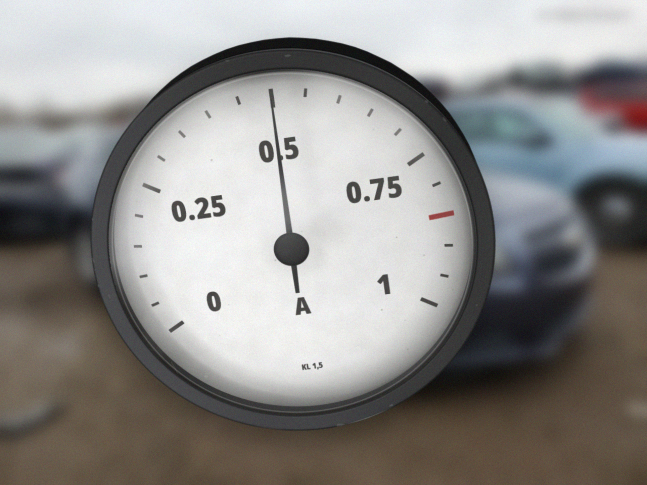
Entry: A 0.5
